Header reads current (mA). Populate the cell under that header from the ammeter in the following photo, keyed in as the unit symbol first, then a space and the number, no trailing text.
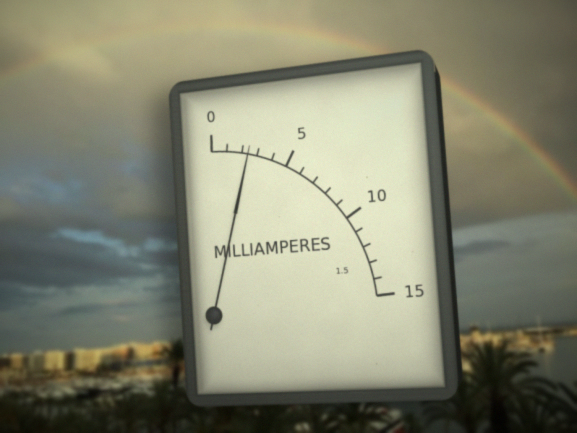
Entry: mA 2.5
